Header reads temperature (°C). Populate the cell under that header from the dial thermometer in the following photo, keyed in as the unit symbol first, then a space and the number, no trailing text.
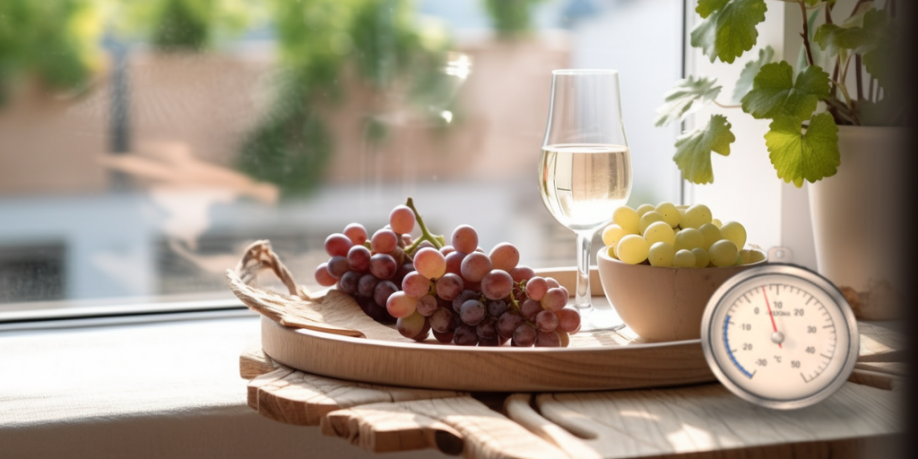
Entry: °C 6
